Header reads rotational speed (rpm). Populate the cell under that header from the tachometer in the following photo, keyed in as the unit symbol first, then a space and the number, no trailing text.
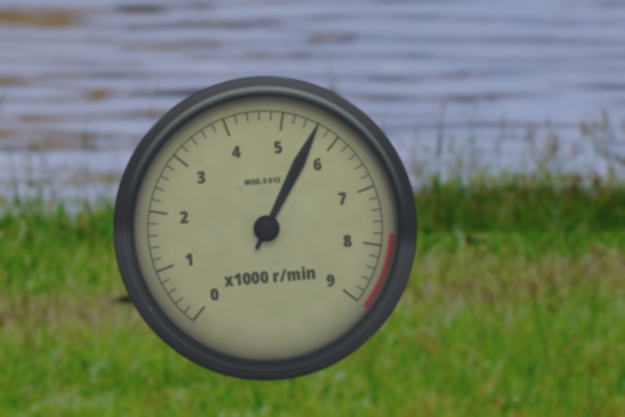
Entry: rpm 5600
